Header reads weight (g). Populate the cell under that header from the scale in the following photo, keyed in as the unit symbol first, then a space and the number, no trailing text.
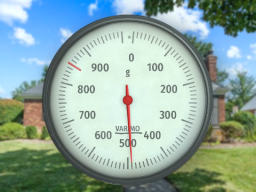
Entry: g 490
